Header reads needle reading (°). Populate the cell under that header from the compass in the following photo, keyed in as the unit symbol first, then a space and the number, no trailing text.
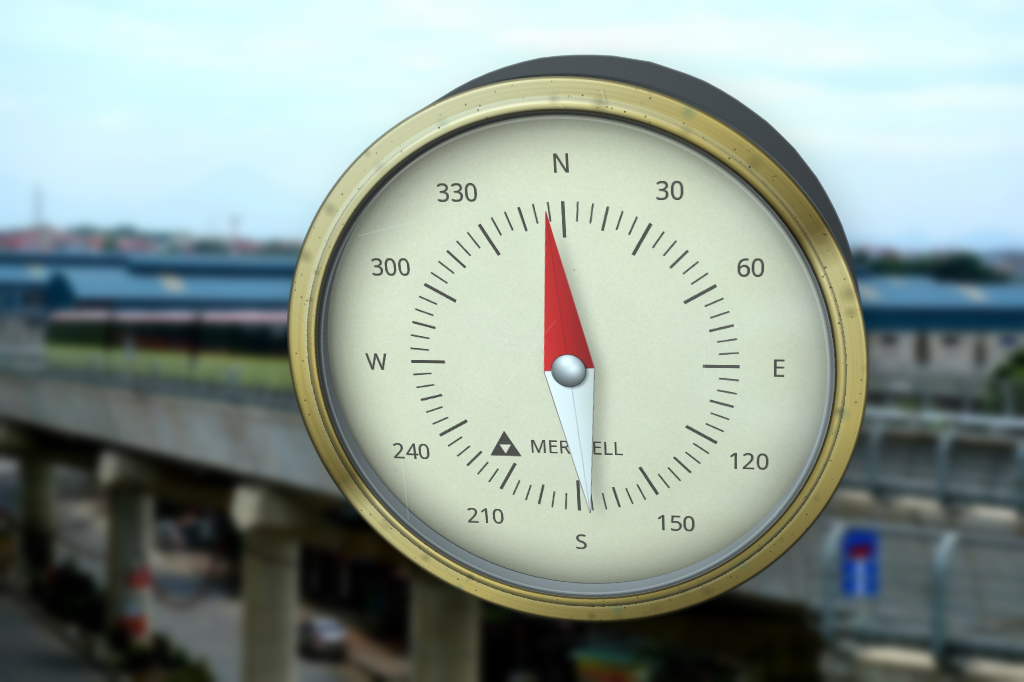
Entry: ° 355
